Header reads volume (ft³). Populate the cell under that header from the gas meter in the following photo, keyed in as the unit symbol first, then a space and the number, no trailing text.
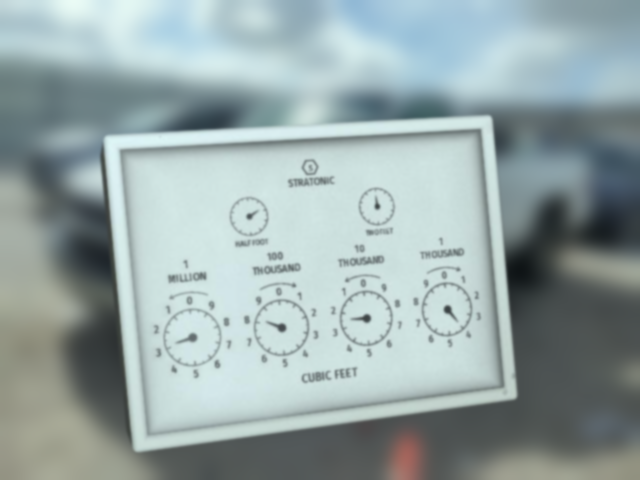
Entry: ft³ 282400
